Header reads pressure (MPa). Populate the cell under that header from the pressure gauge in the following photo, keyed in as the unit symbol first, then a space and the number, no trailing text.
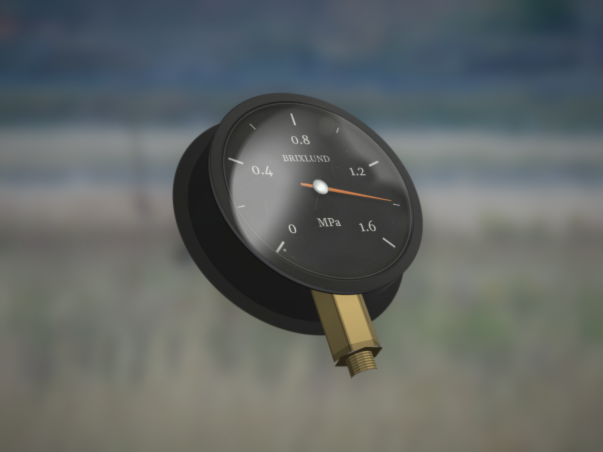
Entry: MPa 1.4
